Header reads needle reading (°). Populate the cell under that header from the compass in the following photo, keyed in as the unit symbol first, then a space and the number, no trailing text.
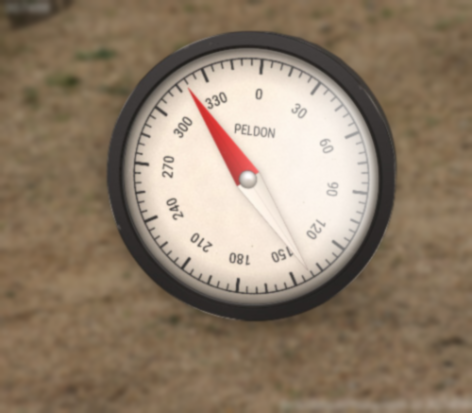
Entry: ° 320
